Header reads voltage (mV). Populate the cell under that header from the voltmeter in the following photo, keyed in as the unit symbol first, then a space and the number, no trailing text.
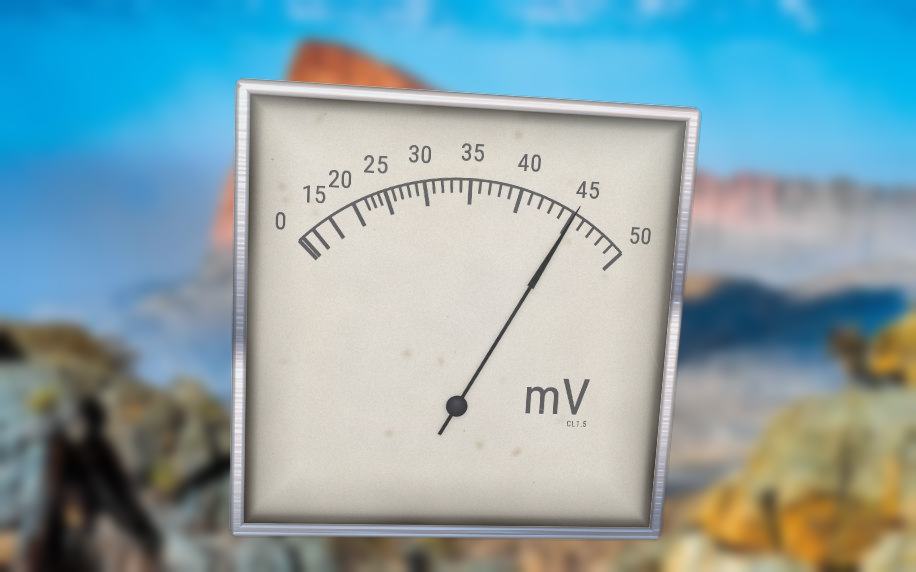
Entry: mV 45
